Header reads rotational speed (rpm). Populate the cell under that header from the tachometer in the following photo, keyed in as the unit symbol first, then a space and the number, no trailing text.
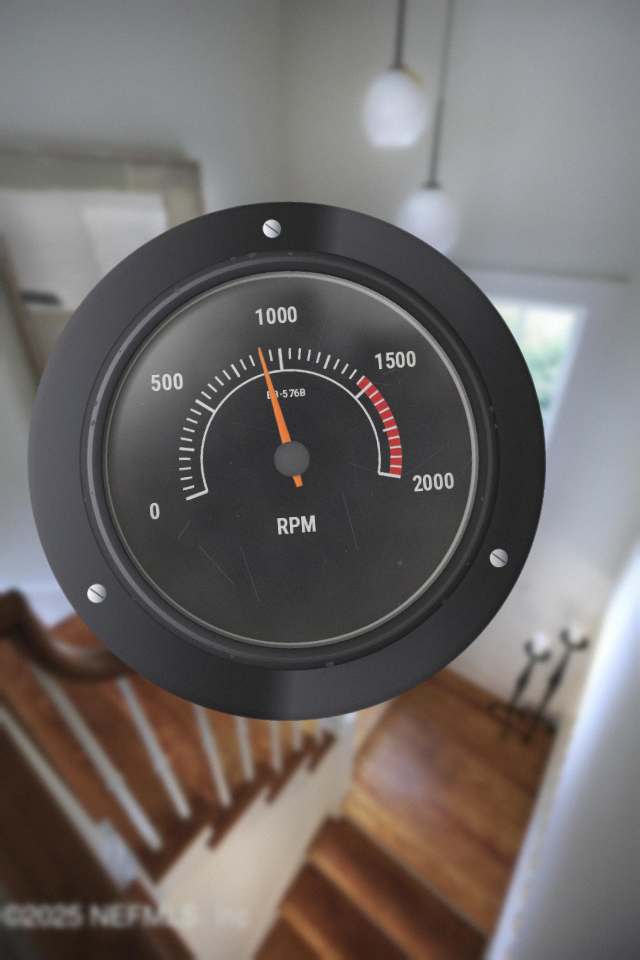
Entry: rpm 900
